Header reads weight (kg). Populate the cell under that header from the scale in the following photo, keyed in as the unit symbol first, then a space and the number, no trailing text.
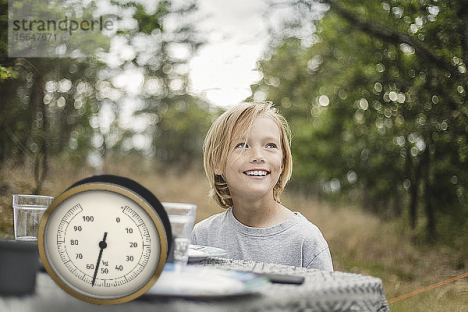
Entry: kg 55
